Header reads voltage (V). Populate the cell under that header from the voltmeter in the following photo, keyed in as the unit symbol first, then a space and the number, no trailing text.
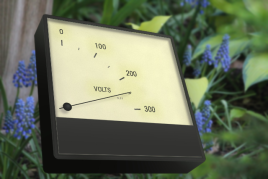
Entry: V 250
